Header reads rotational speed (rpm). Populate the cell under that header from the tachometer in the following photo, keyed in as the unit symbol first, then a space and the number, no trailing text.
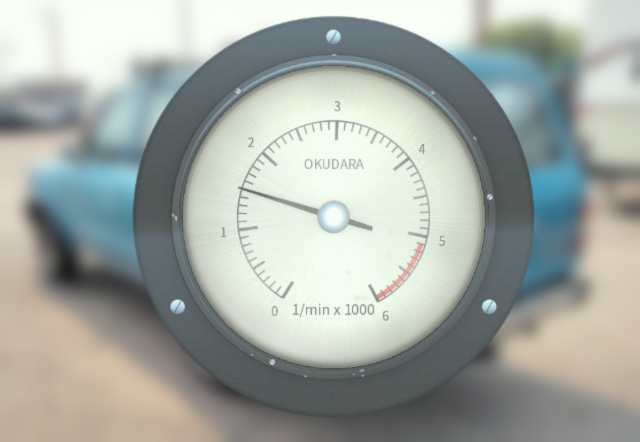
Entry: rpm 1500
